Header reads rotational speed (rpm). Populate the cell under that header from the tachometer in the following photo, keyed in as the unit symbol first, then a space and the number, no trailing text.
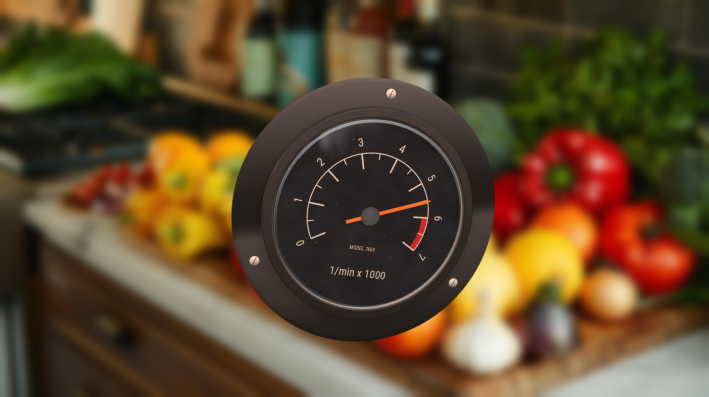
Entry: rpm 5500
